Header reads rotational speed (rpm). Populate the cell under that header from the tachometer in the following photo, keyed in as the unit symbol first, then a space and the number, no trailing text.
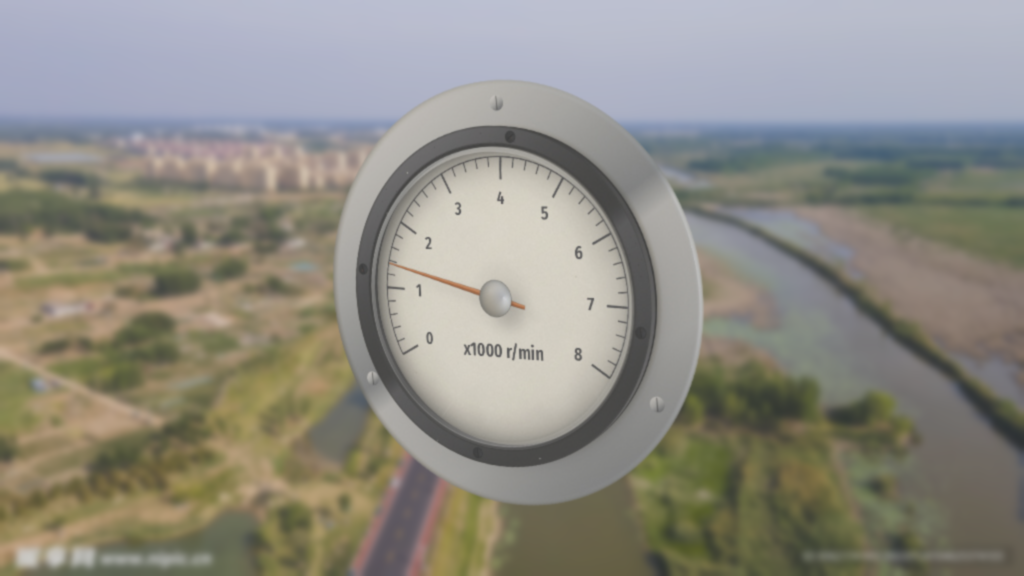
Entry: rpm 1400
